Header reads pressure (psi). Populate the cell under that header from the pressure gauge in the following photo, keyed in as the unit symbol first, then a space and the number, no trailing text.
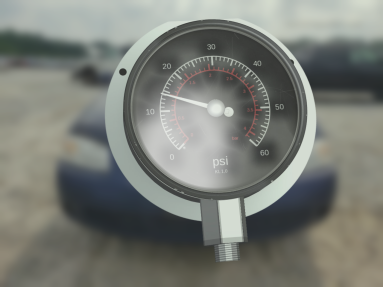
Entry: psi 14
